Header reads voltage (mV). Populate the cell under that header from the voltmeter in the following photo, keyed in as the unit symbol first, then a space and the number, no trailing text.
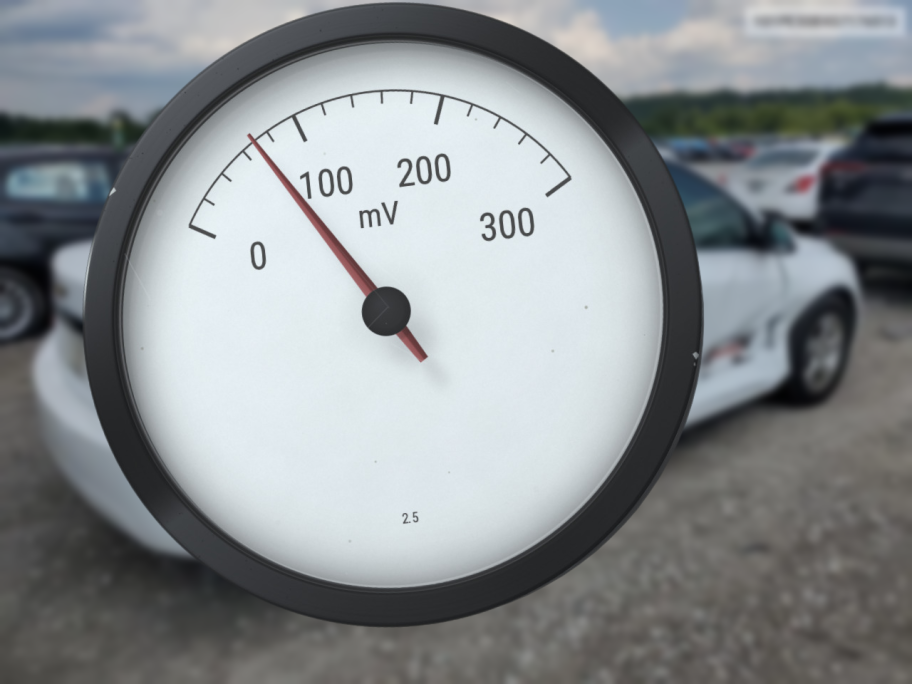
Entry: mV 70
